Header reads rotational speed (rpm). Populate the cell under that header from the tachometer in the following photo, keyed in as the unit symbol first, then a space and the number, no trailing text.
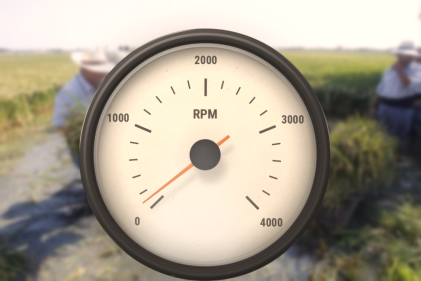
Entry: rpm 100
